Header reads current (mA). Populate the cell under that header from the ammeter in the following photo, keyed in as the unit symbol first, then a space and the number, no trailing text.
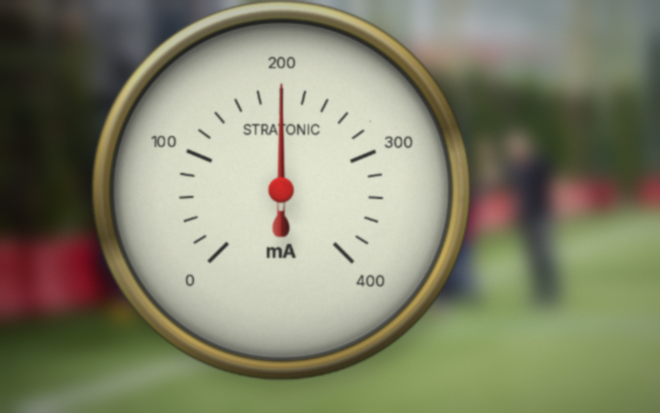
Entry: mA 200
